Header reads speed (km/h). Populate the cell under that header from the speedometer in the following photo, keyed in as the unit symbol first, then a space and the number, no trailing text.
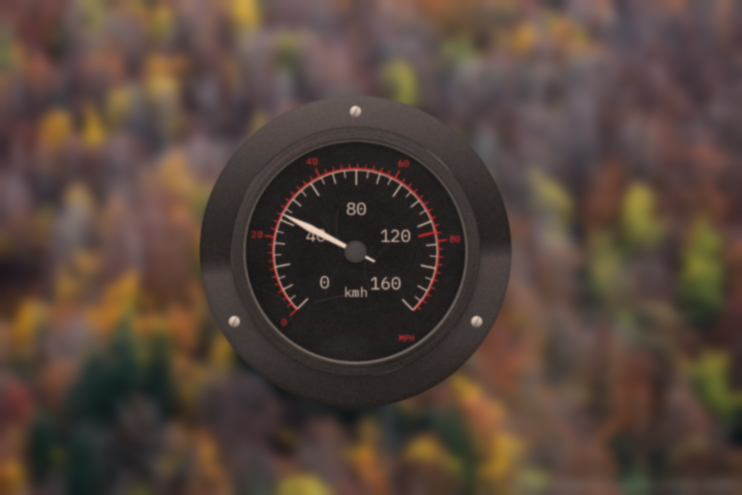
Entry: km/h 42.5
